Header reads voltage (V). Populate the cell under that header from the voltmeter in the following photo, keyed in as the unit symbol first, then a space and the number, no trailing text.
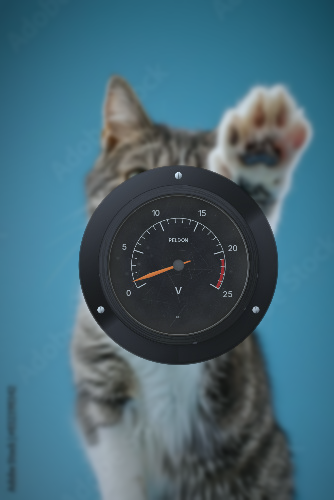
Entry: V 1
